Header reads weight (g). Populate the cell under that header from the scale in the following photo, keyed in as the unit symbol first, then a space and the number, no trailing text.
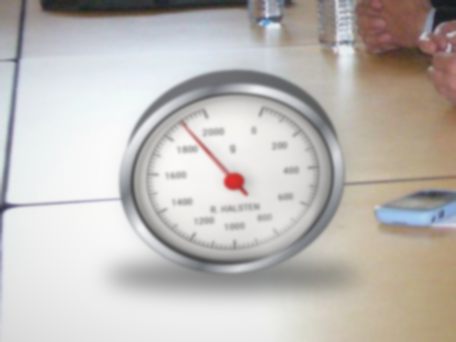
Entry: g 1900
